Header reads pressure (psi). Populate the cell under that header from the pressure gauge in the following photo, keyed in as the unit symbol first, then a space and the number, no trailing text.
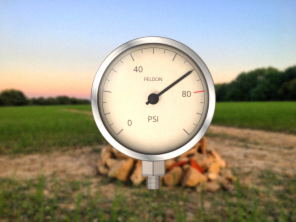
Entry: psi 70
